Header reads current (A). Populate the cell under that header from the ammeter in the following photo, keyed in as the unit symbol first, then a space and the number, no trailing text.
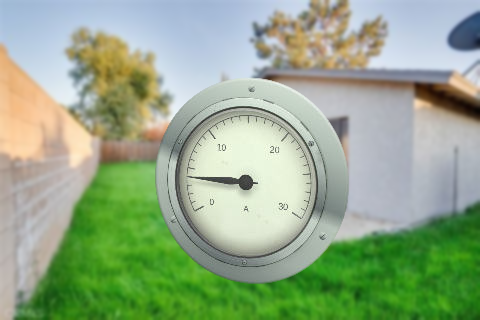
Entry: A 4
